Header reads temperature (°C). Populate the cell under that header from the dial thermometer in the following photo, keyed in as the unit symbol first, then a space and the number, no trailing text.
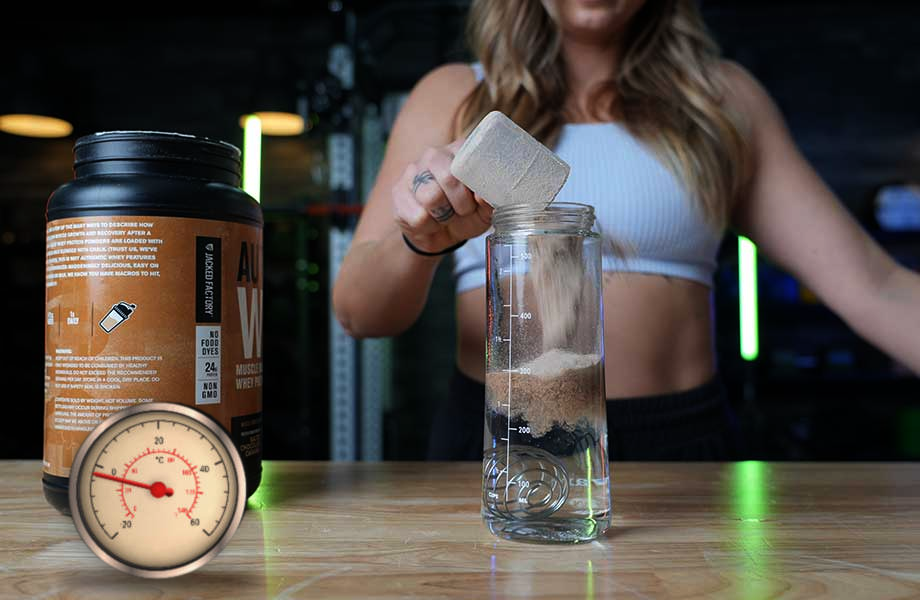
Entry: °C -2
